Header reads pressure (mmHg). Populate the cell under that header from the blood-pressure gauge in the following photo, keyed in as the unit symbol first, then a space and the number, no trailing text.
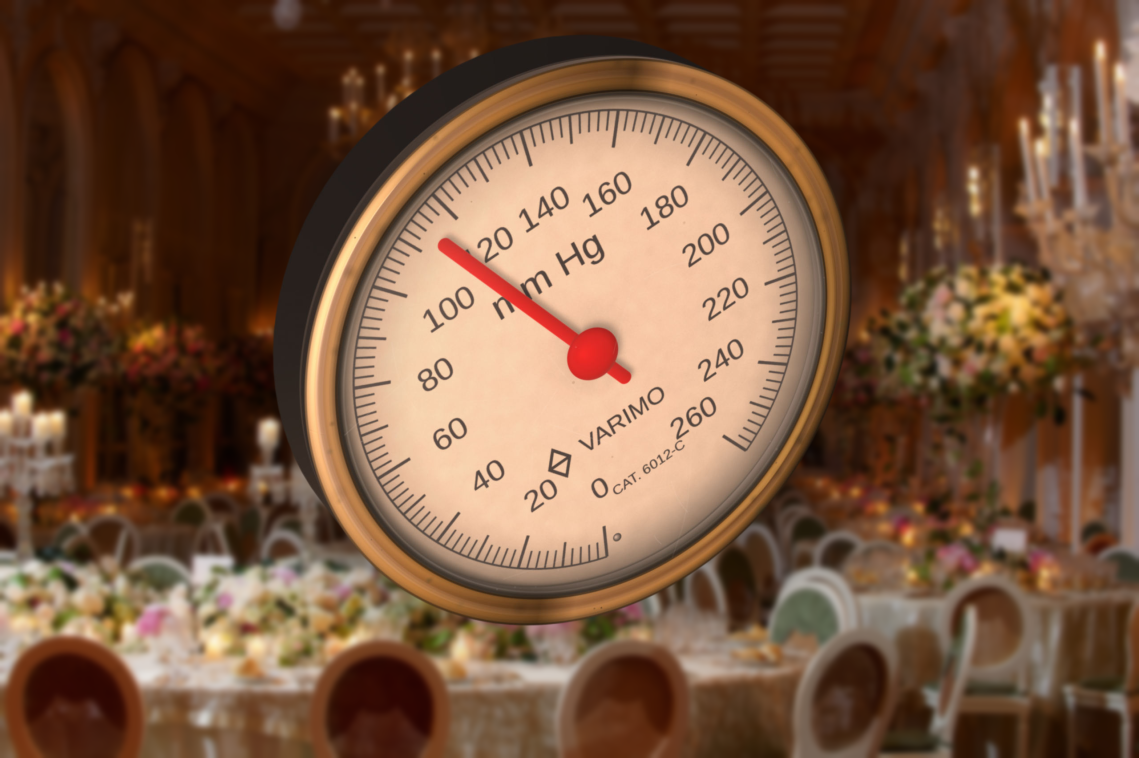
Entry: mmHg 114
